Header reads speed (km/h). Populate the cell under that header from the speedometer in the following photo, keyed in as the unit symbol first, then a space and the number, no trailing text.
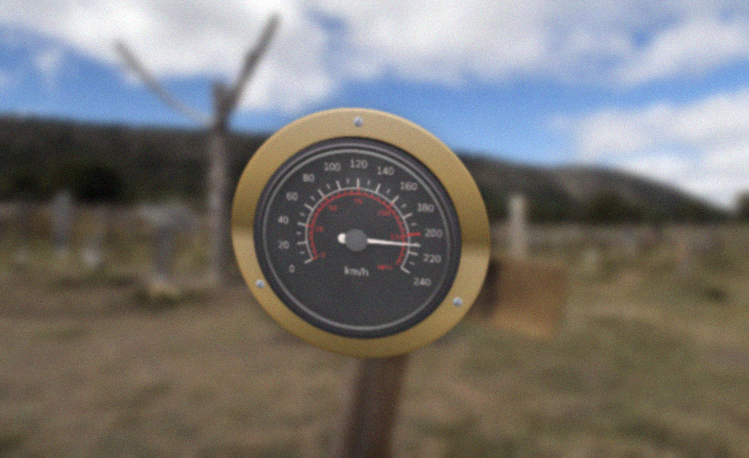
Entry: km/h 210
